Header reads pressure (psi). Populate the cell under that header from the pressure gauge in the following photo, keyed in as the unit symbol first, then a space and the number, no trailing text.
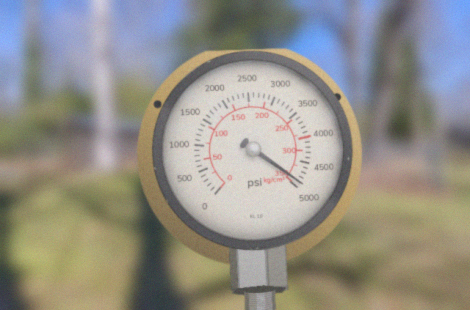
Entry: psi 4900
